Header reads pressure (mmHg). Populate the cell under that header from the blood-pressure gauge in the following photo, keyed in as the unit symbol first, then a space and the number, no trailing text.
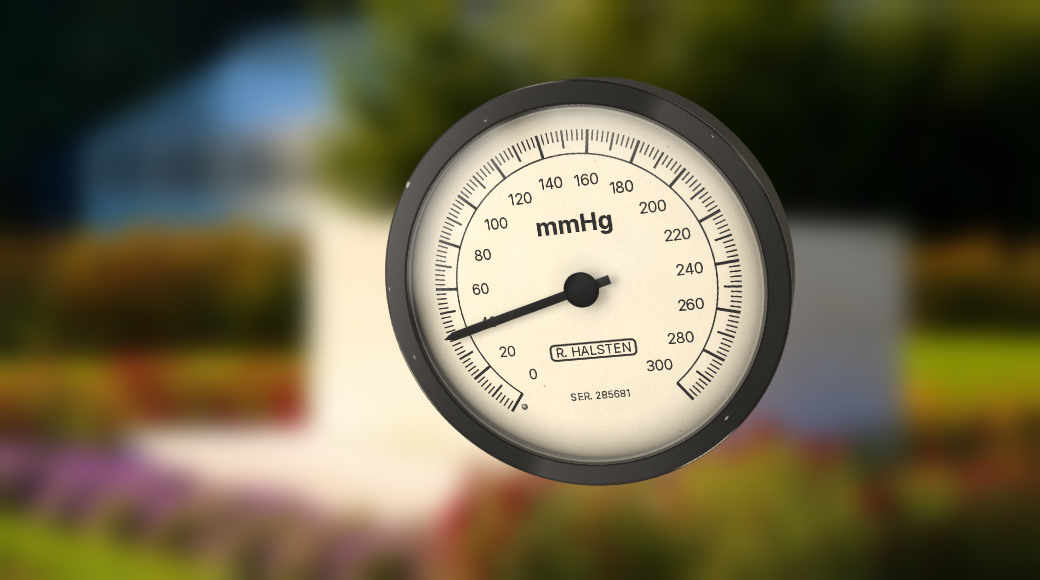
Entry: mmHg 40
